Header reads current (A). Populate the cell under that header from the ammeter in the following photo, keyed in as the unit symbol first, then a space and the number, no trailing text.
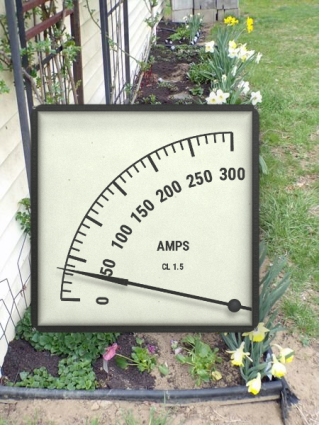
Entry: A 35
